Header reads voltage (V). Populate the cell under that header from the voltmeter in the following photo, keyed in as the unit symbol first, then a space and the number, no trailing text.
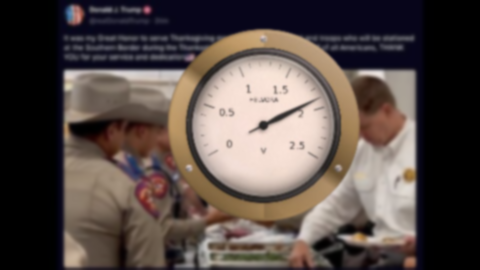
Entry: V 1.9
